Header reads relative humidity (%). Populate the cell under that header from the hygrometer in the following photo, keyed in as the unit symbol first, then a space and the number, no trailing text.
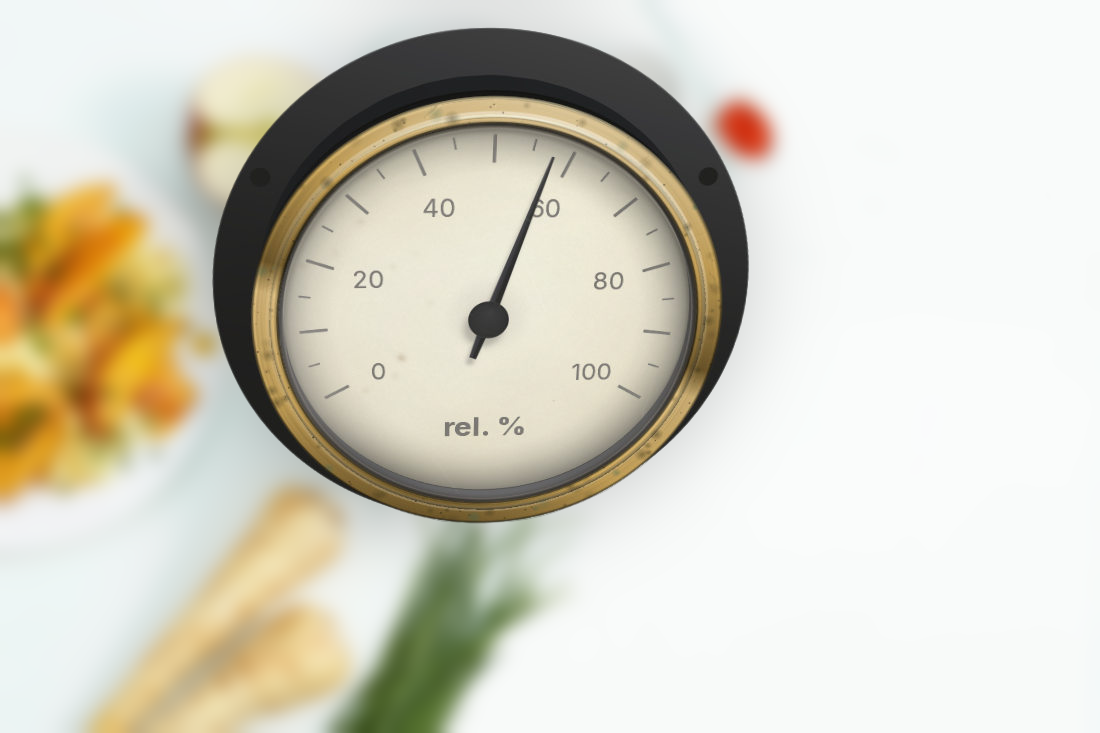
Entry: % 57.5
